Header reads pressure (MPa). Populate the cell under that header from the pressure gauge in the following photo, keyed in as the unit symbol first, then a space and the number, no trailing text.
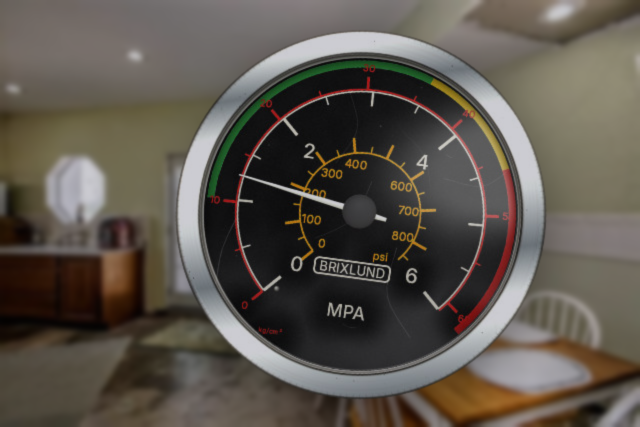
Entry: MPa 1.25
